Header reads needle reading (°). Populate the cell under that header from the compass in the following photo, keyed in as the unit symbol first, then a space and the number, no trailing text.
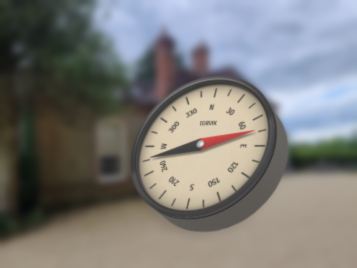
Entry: ° 75
